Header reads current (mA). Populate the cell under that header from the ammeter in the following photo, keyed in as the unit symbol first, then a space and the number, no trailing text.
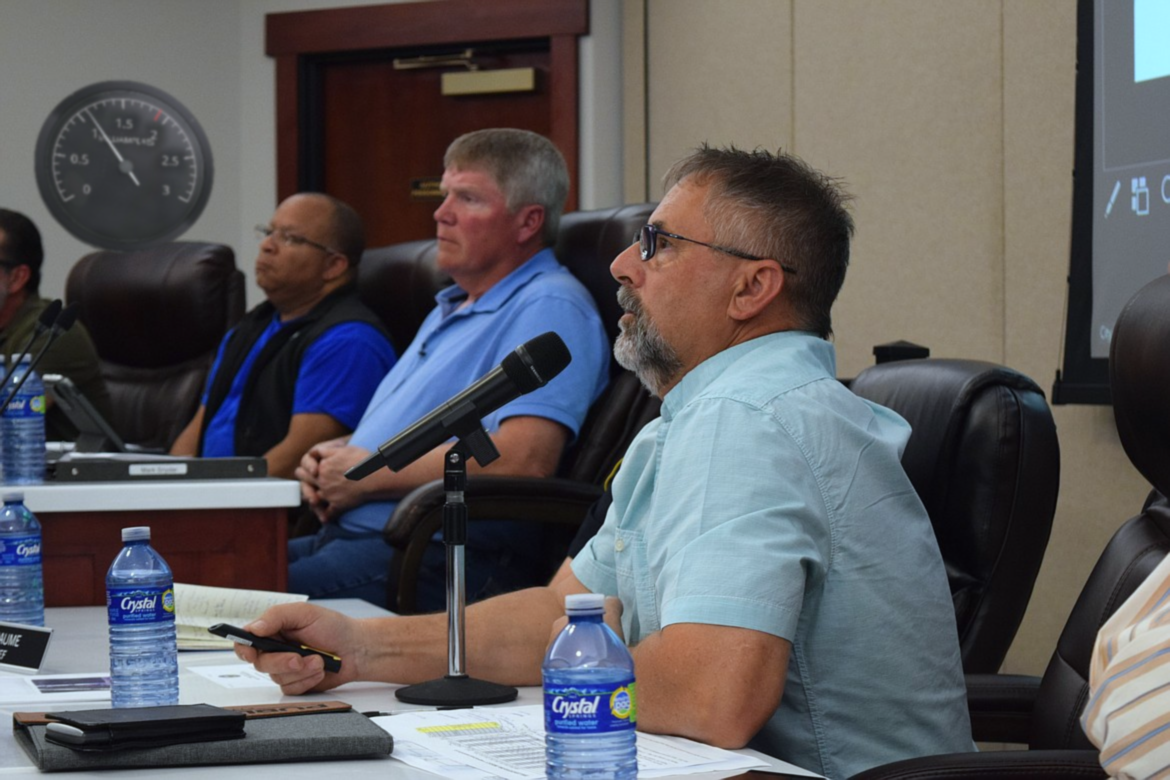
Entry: mA 1.1
